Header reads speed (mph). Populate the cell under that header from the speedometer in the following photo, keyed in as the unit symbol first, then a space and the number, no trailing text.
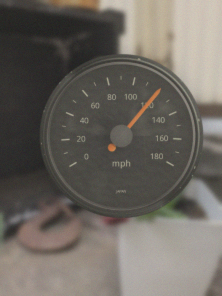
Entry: mph 120
